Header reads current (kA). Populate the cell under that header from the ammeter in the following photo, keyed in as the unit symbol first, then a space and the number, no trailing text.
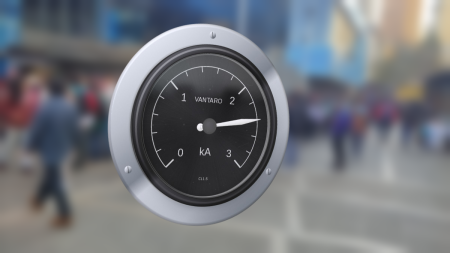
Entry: kA 2.4
